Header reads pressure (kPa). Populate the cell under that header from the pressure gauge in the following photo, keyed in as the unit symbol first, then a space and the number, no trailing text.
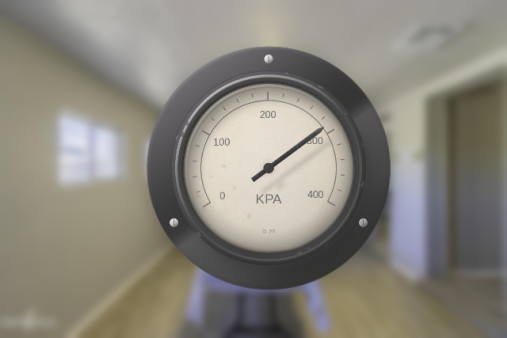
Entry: kPa 290
